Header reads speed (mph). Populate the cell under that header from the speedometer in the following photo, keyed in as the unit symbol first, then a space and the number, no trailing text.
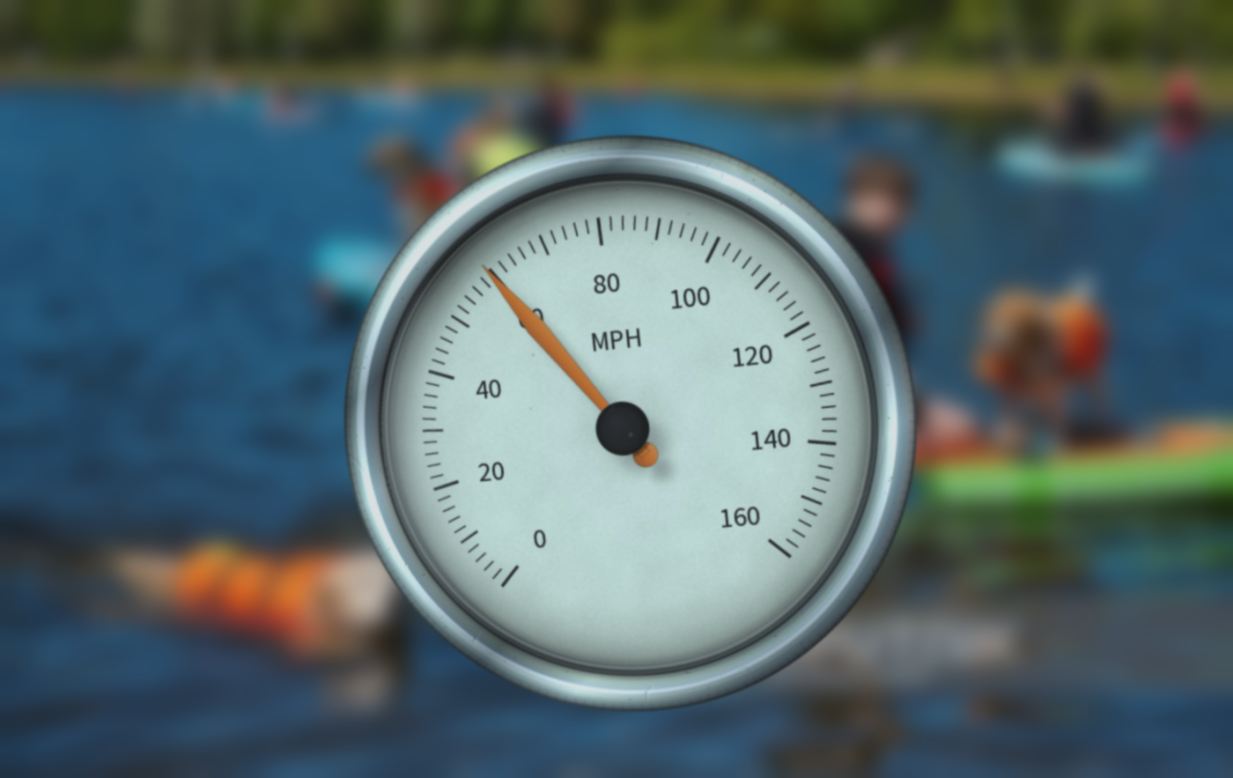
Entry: mph 60
